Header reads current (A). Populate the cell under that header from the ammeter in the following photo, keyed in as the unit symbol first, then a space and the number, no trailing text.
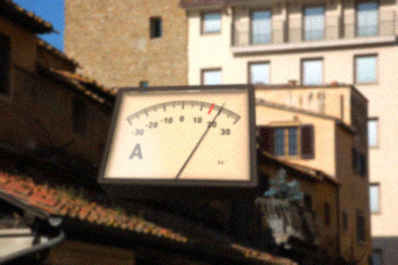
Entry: A 20
